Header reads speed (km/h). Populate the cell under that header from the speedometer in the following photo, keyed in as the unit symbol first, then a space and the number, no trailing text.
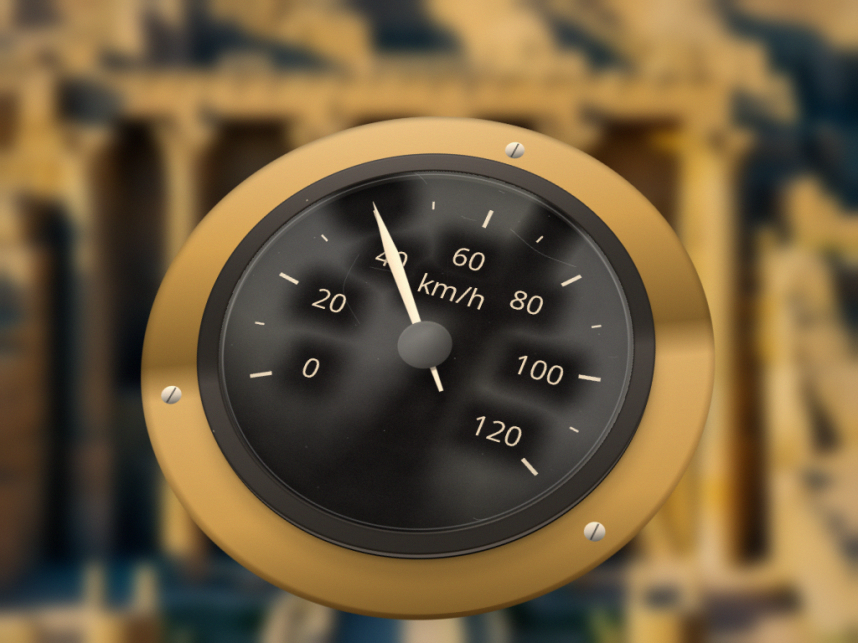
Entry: km/h 40
